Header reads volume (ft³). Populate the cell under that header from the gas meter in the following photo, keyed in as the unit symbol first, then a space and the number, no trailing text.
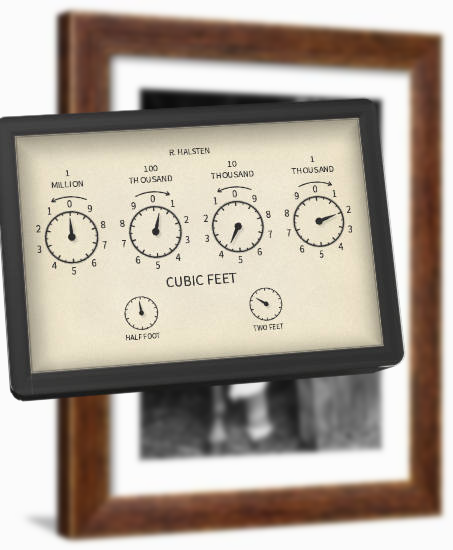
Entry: ft³ 4200
